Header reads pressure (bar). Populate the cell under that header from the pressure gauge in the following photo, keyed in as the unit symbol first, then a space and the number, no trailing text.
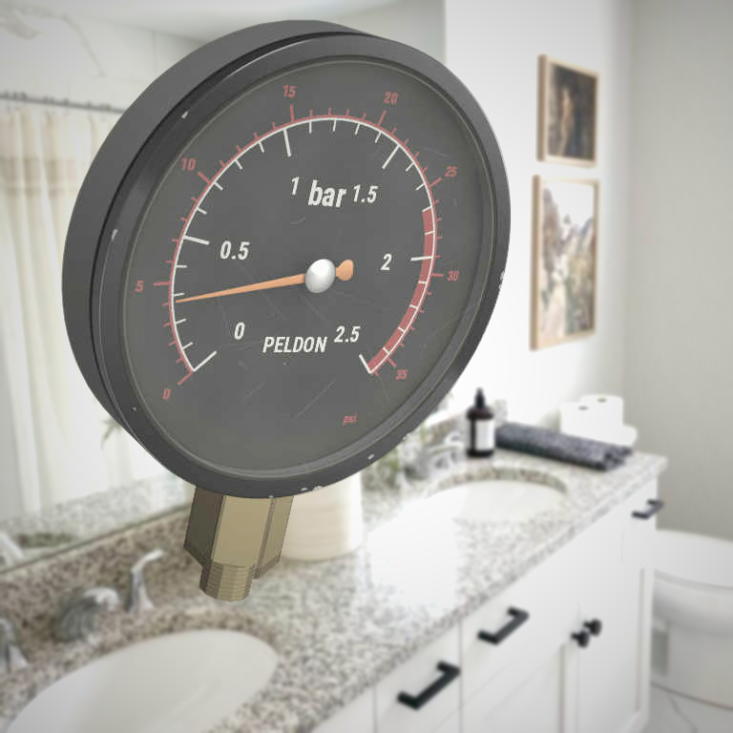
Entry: bar 0.3
